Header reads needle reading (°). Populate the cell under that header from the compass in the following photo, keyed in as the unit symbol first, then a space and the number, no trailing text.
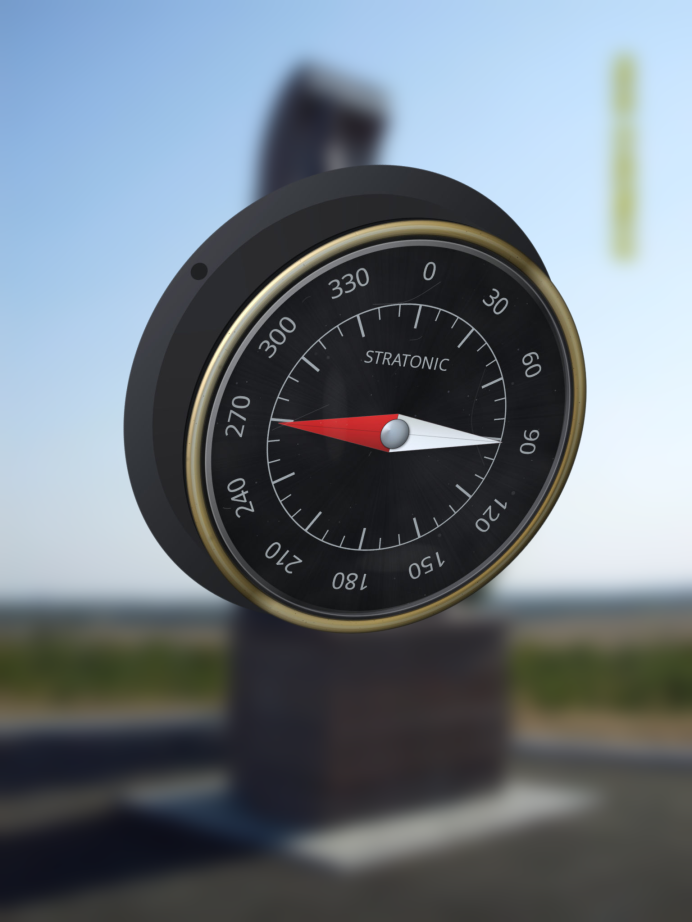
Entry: ° 270
